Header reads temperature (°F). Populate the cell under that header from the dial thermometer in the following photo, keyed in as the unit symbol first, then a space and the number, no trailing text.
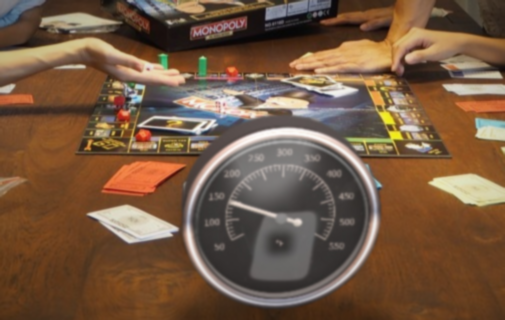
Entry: °F 150
